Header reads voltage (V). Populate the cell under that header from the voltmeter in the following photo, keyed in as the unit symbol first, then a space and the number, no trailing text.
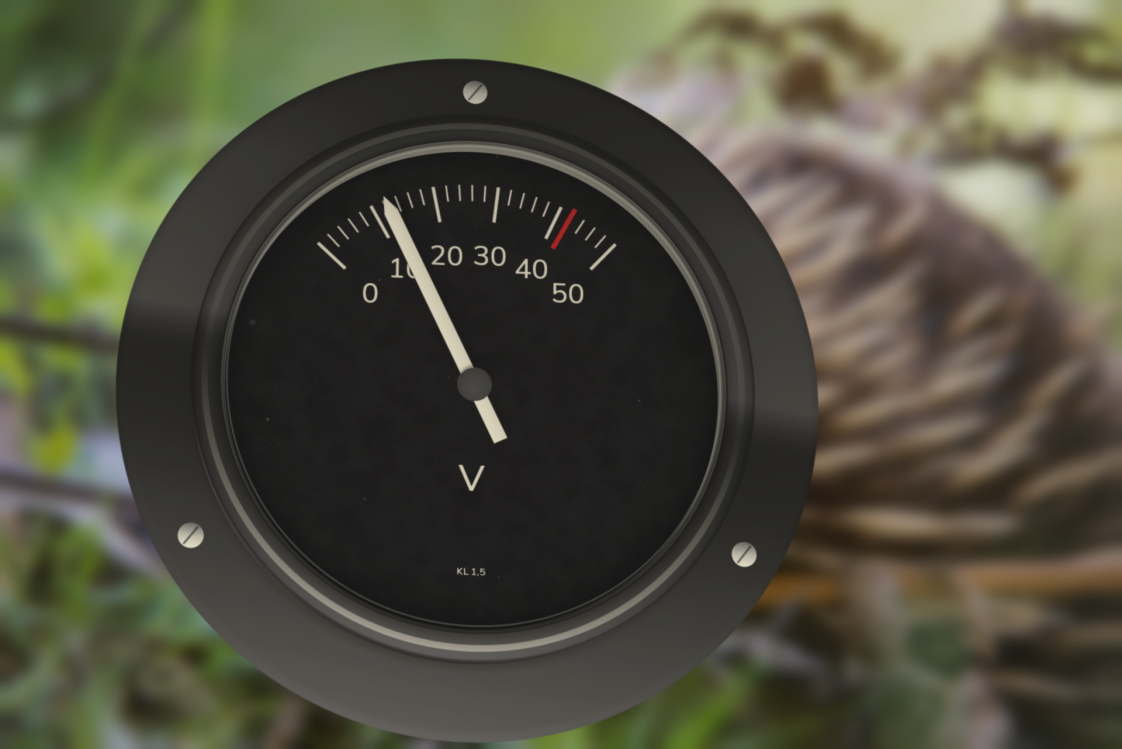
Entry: V 12
